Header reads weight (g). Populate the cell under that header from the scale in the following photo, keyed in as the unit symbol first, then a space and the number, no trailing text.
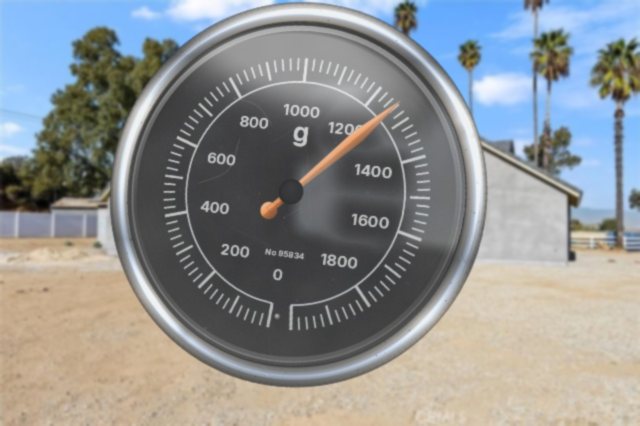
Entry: g 1260
